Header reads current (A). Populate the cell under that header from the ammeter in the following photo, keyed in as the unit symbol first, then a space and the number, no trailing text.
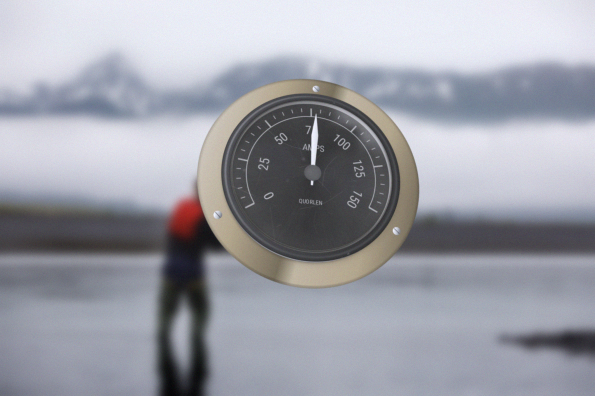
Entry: A 77.5
